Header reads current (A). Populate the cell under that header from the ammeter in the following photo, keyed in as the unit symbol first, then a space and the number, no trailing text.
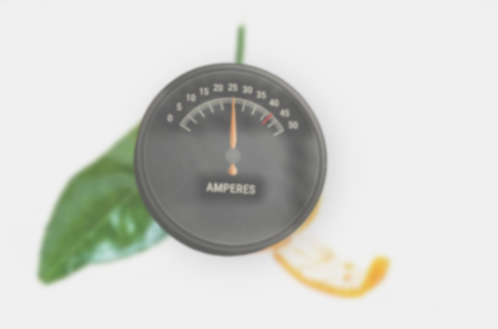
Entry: A 25
